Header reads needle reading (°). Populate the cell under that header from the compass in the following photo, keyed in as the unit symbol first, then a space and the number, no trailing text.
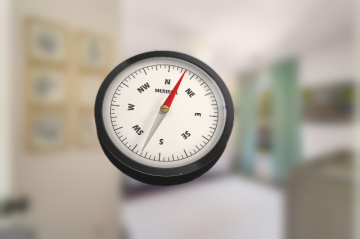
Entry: ° 20
